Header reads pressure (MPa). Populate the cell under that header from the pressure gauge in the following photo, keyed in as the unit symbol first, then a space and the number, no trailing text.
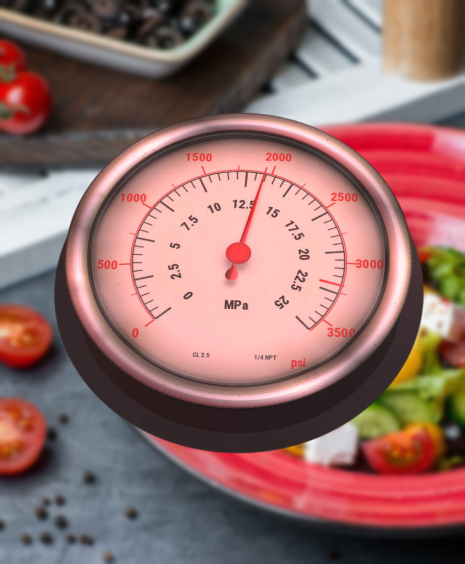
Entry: MPa 13.5
